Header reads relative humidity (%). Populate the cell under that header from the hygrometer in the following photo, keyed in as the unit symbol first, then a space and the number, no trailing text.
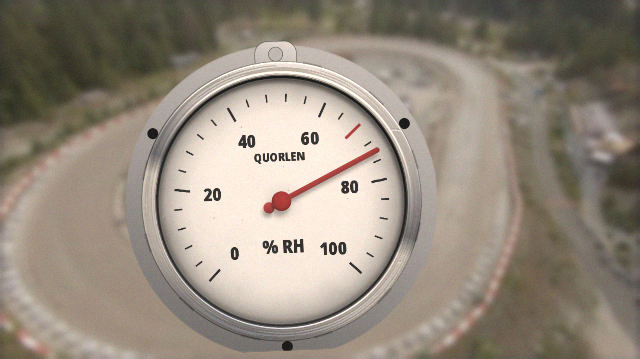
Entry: % 74
